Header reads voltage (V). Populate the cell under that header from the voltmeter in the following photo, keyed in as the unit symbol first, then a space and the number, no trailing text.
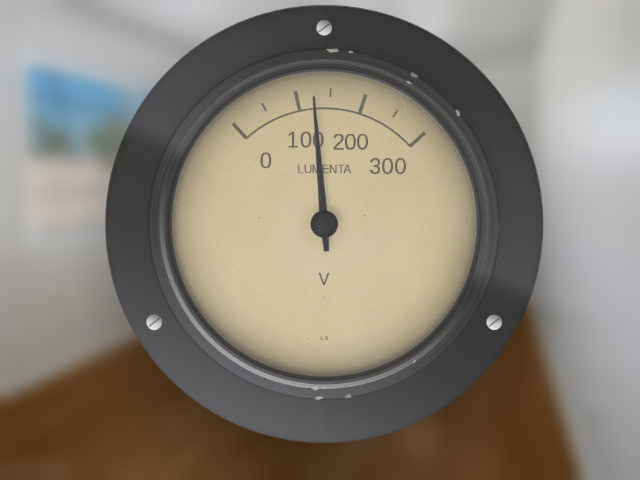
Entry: V 125
